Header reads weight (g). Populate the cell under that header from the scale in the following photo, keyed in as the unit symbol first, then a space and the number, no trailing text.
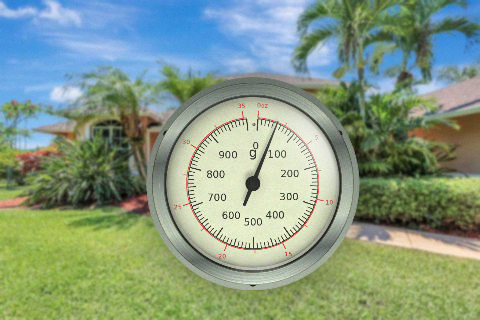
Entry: g 50
